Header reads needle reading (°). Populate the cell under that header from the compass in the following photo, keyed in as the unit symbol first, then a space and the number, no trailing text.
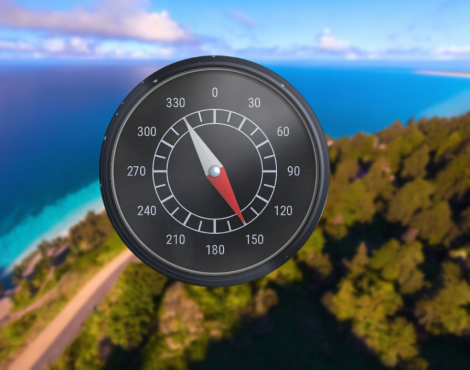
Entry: ° 150
